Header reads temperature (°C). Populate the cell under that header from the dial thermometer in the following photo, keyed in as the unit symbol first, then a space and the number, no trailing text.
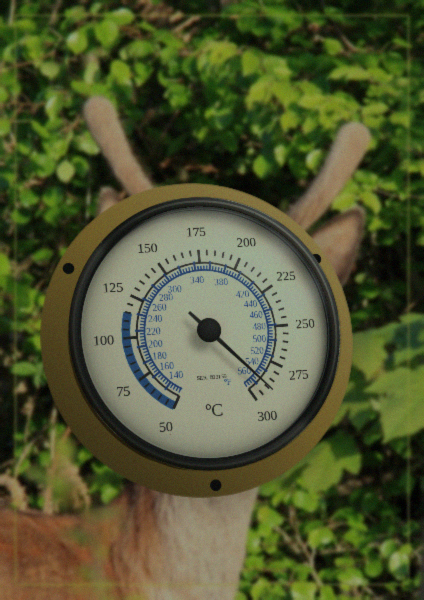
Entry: °C 290
